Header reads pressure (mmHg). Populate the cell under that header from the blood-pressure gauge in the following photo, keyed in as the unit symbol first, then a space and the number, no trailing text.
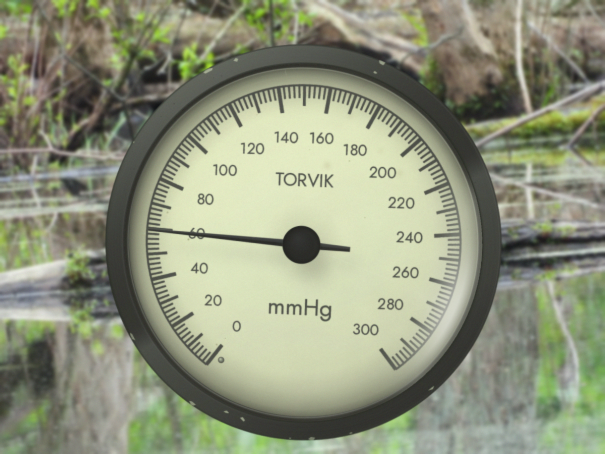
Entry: mmHg 60
